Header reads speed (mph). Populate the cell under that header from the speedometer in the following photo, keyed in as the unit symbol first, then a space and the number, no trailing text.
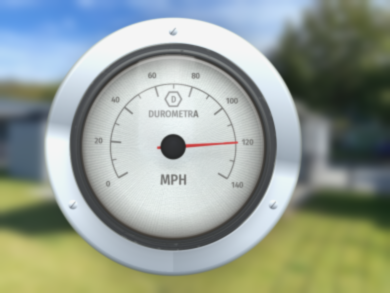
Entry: mph 120
